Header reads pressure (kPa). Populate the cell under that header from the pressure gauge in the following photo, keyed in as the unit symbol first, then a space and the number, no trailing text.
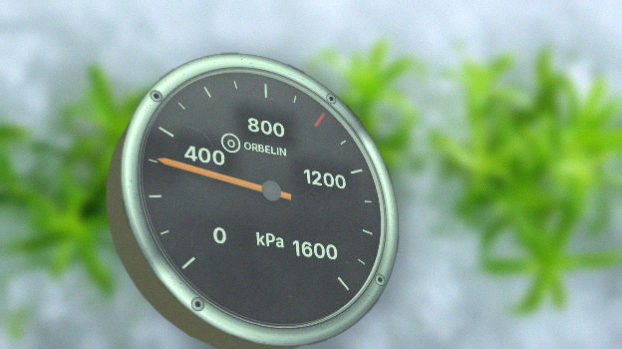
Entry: kPa 300
